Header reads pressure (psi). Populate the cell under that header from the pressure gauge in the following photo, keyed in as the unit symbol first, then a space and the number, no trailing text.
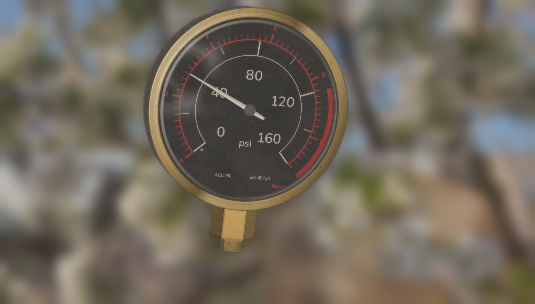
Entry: psi 40
